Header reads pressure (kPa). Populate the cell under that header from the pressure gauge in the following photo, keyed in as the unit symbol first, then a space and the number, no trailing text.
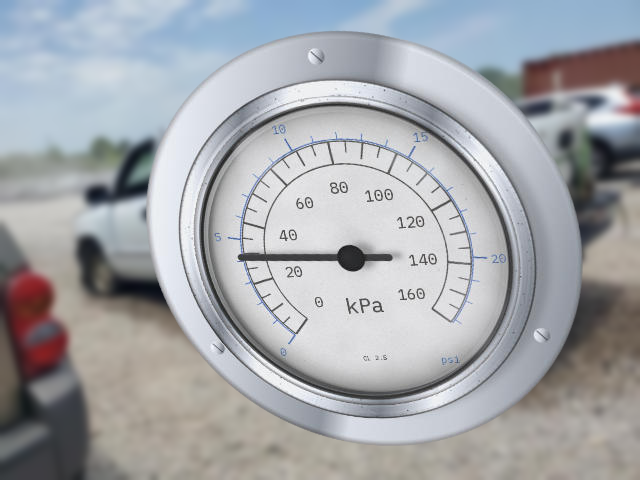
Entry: kPa 30
